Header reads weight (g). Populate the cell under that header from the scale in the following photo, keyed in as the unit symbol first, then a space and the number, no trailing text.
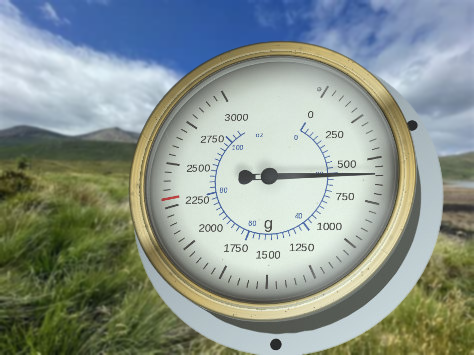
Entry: g 600
